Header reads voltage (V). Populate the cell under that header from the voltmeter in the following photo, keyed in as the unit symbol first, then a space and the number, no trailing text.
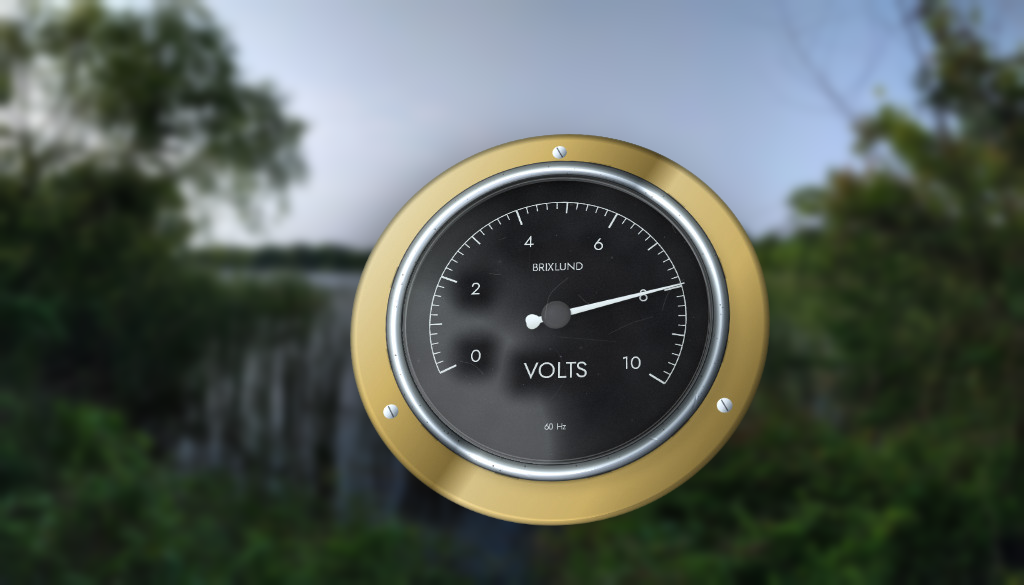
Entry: V 8
